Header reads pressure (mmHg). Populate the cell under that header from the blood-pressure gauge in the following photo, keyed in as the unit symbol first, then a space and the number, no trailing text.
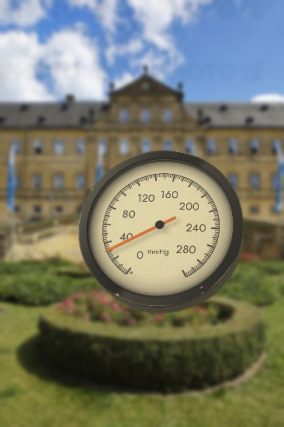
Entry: mmHg 30
